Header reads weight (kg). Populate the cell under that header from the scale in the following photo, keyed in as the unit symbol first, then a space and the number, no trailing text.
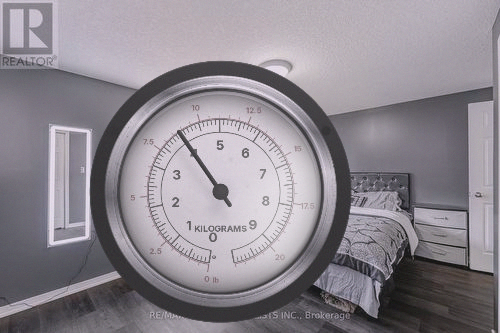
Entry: kg 4
